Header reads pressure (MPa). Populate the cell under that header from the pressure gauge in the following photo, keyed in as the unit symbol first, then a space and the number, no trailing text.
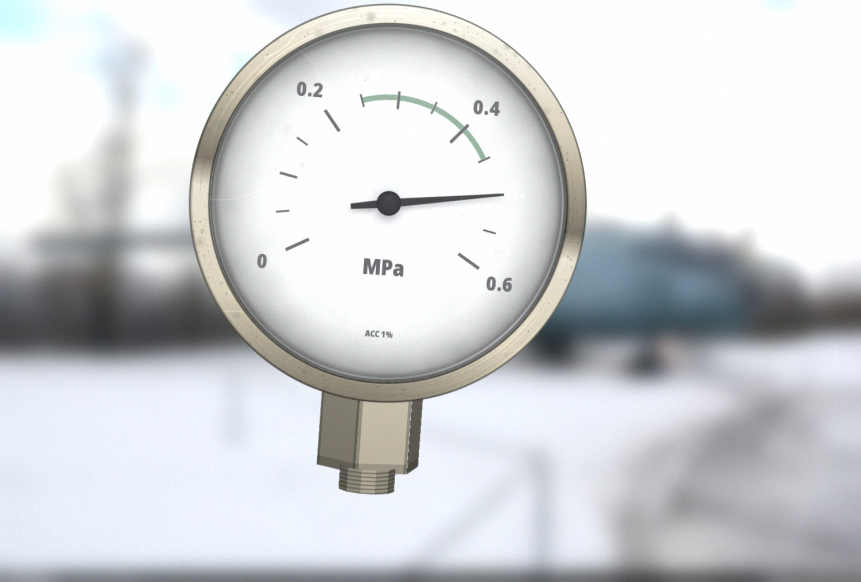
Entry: MPa 0.5
